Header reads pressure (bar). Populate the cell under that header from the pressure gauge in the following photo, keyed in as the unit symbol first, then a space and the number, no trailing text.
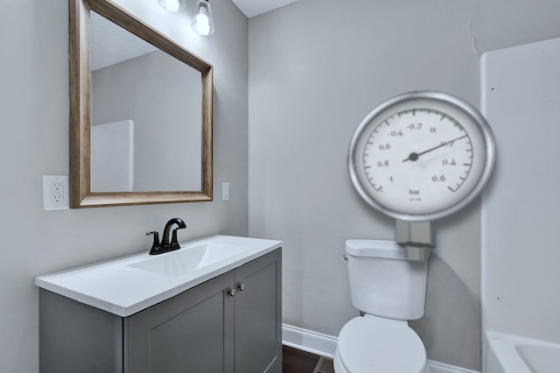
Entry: bar 0.2
